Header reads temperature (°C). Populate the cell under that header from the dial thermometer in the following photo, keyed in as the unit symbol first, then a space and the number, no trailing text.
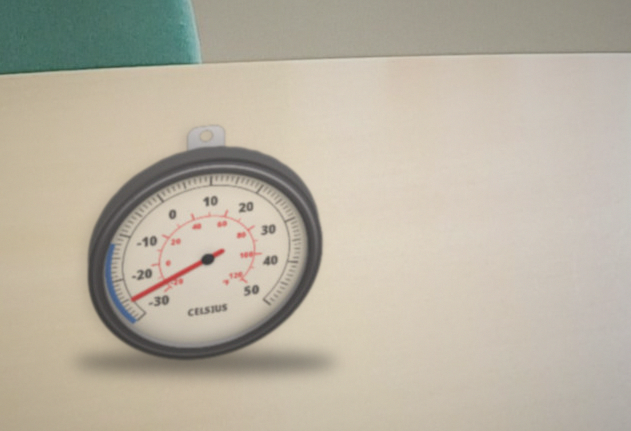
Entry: °C -25
